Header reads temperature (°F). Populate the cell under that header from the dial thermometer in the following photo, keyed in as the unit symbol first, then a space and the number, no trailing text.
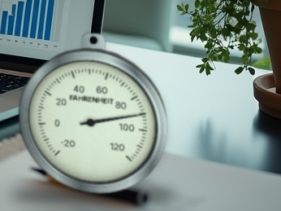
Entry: °F 90
